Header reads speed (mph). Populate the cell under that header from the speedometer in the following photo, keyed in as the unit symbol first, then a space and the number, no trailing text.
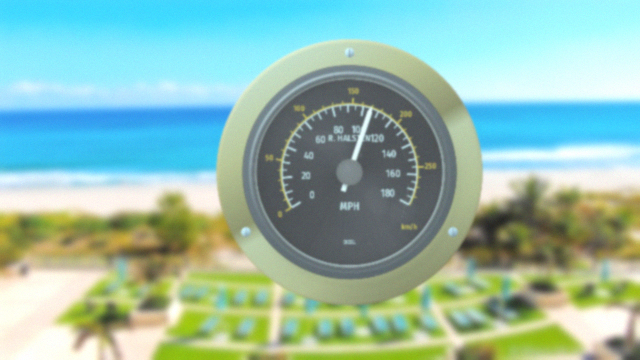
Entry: mph 105
